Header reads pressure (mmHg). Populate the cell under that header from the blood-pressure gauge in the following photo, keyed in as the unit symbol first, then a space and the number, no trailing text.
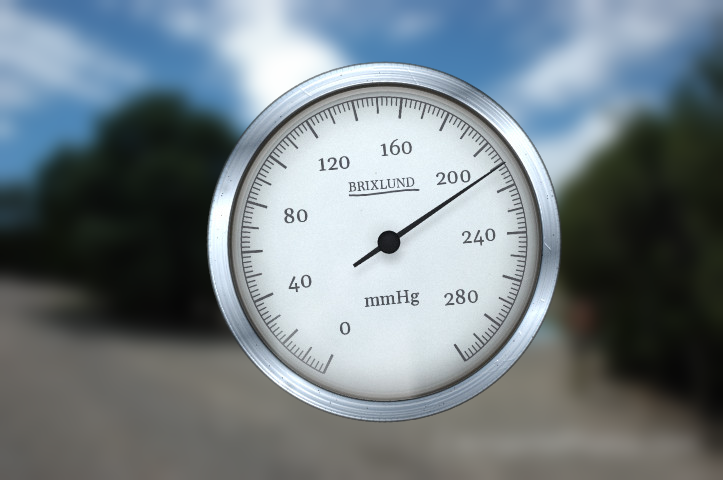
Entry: mmHg 210
